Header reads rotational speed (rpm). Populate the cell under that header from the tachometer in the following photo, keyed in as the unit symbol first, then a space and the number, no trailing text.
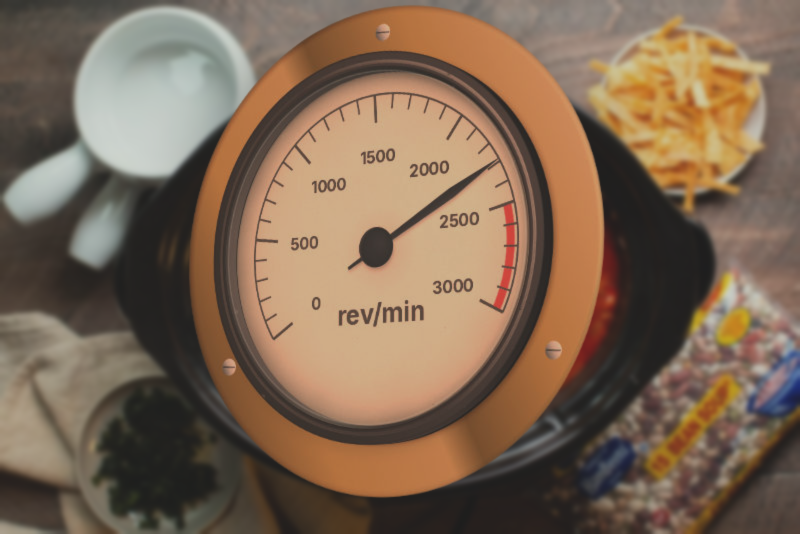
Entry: rpm 2300
